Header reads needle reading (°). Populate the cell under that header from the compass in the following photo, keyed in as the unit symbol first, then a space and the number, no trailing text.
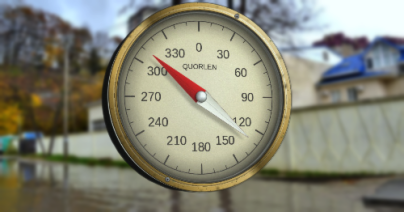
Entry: ° 310
